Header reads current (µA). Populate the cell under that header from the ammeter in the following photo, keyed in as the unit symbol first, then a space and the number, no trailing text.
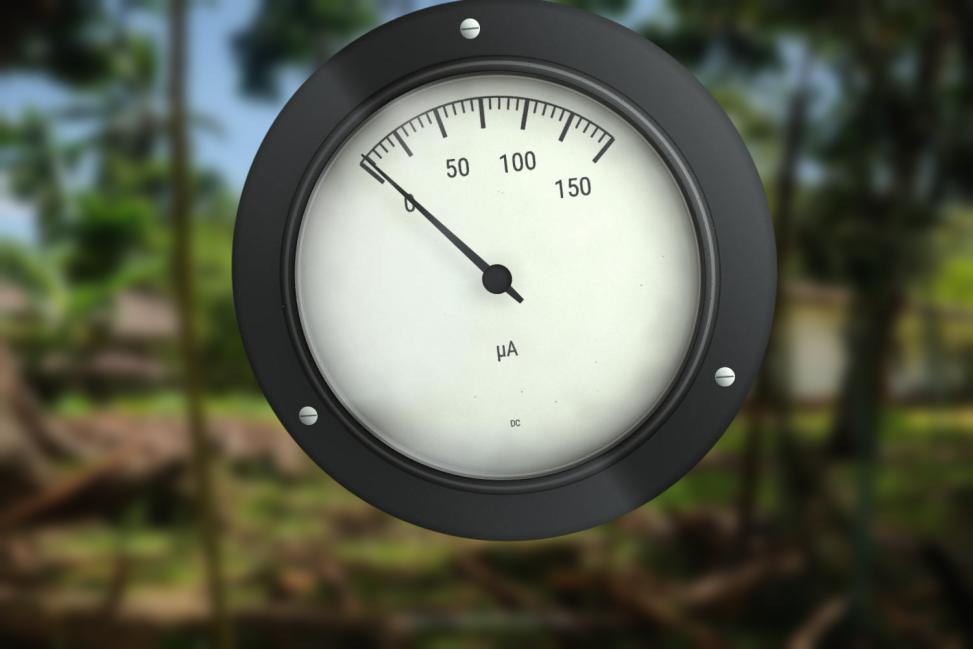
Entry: µA 5
